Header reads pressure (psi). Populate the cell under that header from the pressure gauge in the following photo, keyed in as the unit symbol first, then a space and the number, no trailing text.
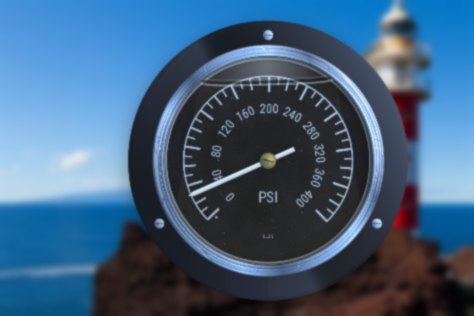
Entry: psi 30
